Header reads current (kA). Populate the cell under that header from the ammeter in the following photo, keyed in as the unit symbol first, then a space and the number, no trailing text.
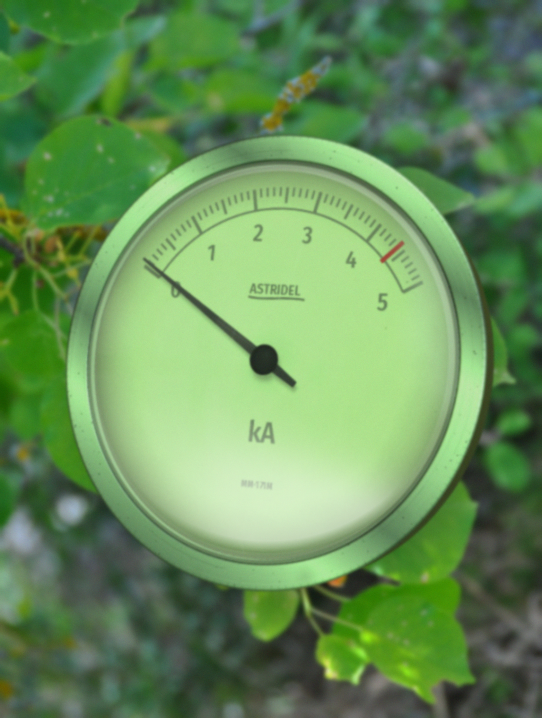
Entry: kA 0.1
